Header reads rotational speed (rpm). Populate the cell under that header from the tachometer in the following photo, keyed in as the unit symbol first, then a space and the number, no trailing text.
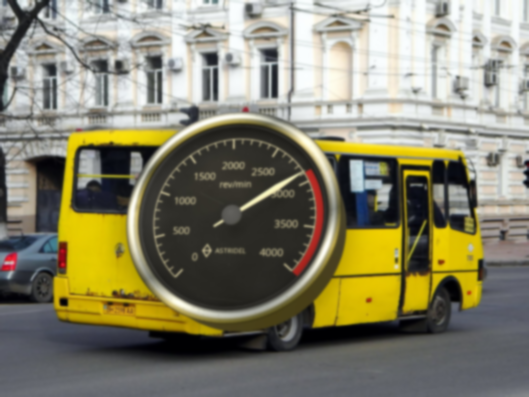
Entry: rpm 2900
